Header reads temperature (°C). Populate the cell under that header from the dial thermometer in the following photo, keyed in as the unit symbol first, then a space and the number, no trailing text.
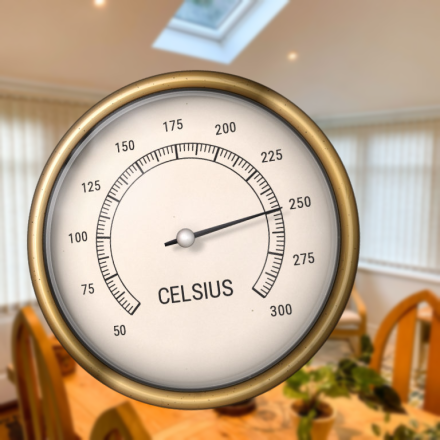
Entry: °C 250
